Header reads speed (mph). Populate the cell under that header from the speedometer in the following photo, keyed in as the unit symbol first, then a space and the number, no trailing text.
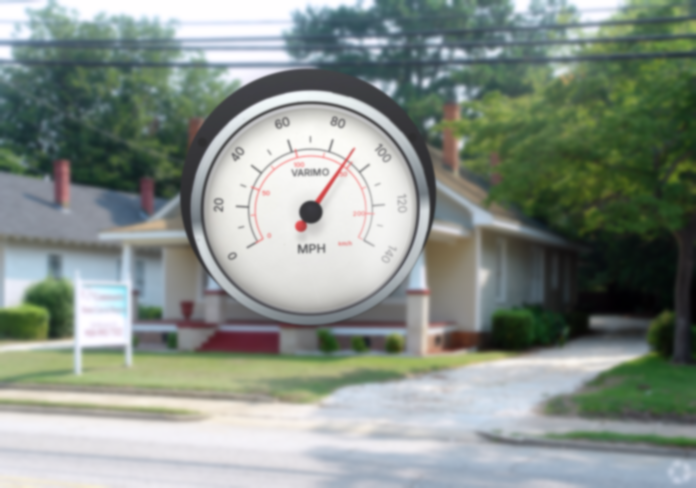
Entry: mph 90
